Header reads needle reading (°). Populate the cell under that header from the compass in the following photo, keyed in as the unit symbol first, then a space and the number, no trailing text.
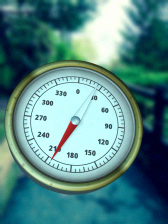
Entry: ° 205
